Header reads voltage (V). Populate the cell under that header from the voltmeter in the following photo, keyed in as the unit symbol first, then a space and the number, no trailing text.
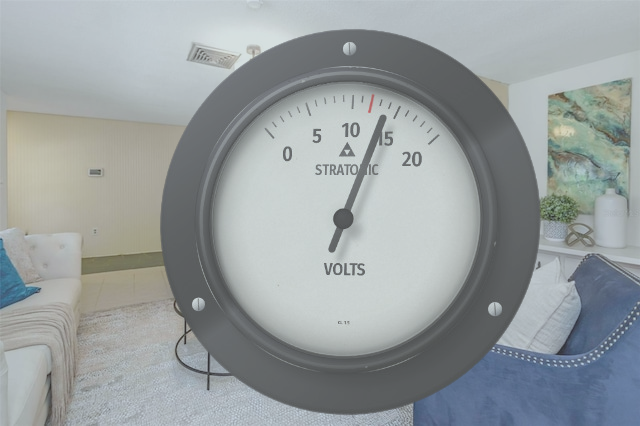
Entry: V 14
